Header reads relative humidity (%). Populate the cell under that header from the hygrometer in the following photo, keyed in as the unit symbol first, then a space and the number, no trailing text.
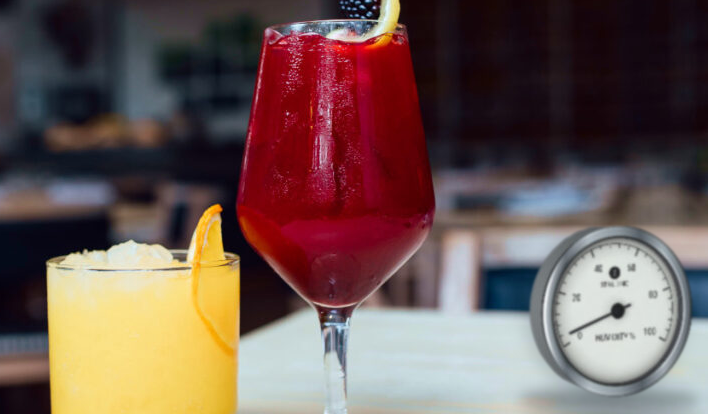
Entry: % 4
